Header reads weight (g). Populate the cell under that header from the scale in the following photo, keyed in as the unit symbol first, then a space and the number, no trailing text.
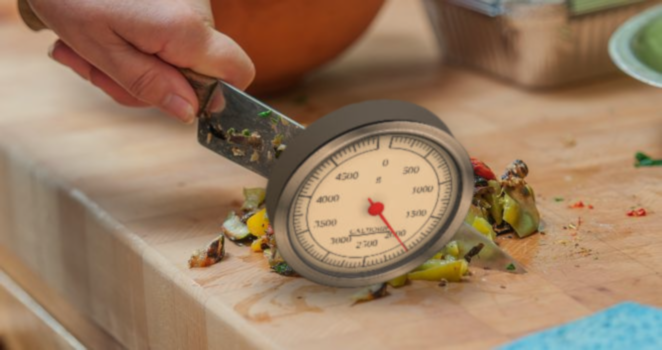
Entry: g 2000
